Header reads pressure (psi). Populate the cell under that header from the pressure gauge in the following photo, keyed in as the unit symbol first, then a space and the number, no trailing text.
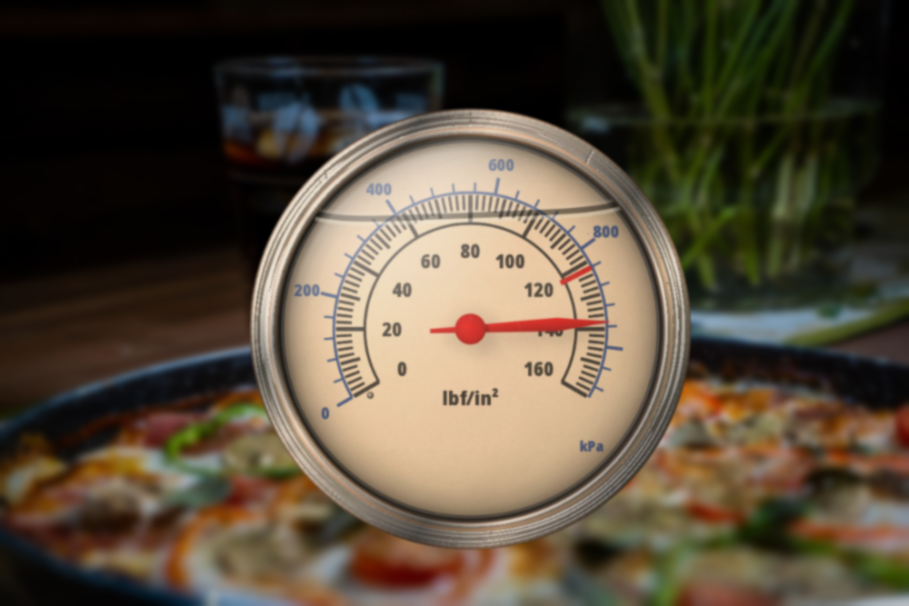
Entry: psi 138
